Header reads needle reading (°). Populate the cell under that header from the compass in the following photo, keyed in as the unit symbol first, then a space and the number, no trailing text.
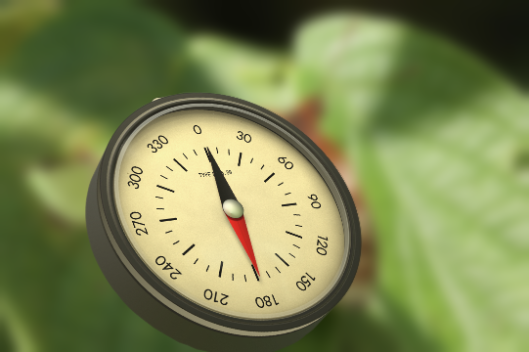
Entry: ° 180
